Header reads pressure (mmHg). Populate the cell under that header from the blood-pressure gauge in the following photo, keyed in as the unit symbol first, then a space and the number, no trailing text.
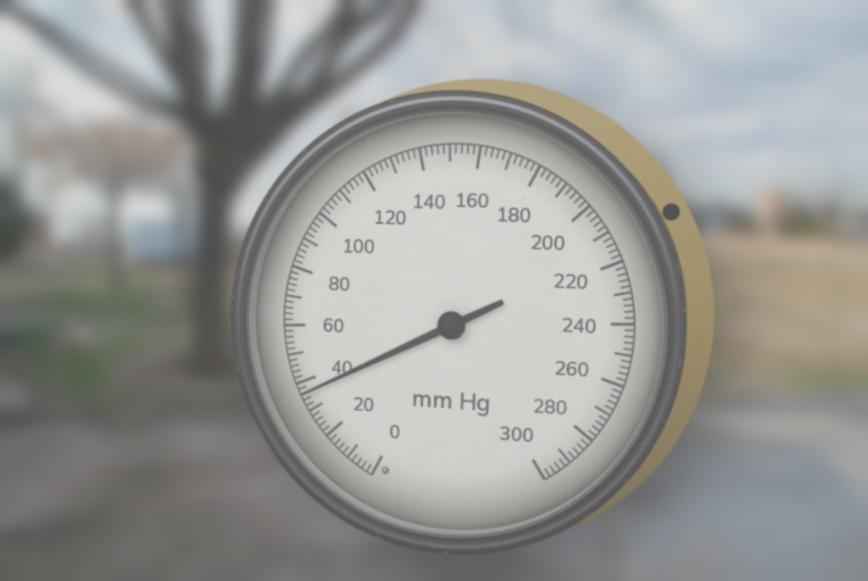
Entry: mmHg 36
